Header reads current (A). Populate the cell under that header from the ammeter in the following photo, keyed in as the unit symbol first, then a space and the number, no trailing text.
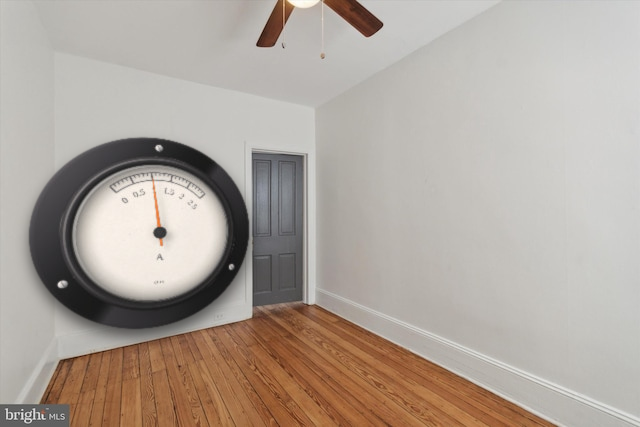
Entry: A 1
